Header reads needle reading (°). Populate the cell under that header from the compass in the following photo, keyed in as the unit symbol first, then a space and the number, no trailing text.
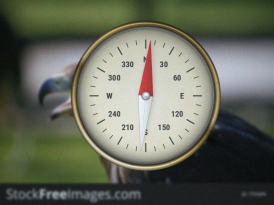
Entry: ° 5
